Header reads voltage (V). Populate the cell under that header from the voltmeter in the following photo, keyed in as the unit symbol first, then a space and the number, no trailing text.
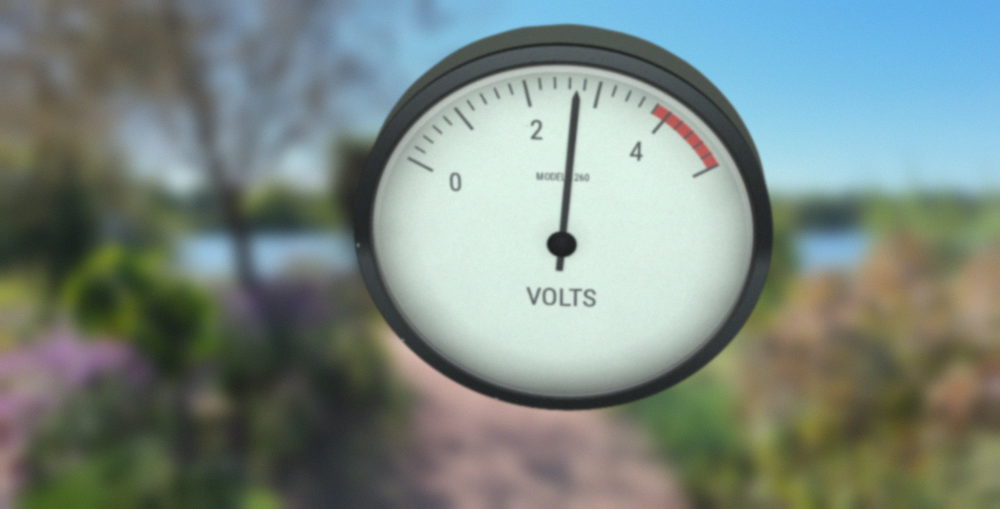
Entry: V 2.7
